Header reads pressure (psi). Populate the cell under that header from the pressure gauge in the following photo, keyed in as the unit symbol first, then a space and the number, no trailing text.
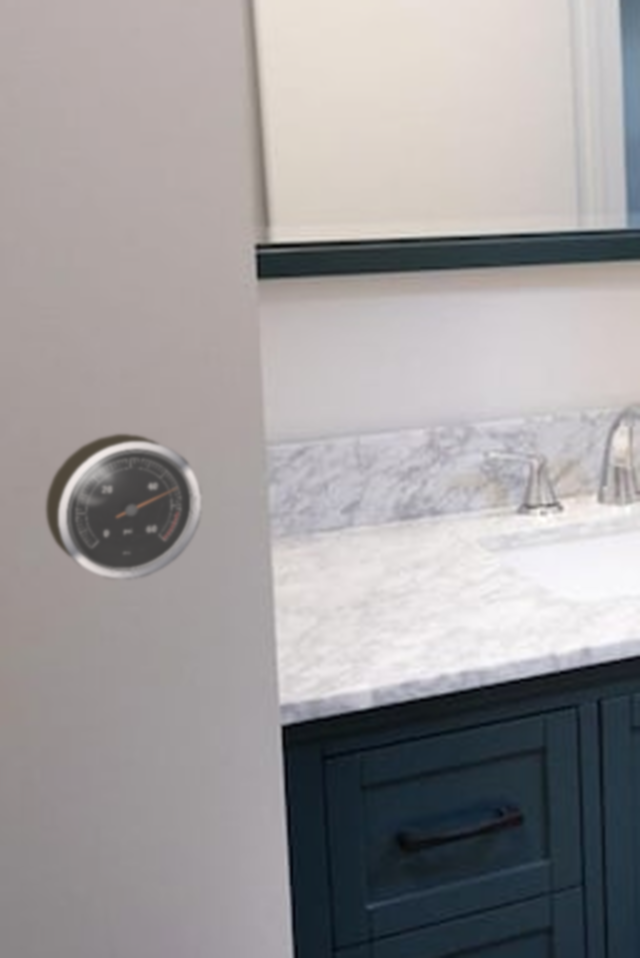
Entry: psi 45
